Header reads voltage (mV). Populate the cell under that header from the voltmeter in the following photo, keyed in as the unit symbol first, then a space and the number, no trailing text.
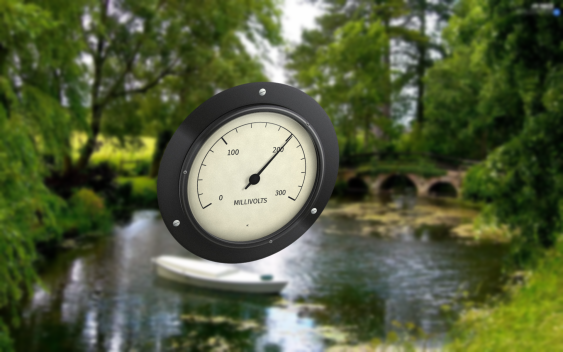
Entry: mV 200
